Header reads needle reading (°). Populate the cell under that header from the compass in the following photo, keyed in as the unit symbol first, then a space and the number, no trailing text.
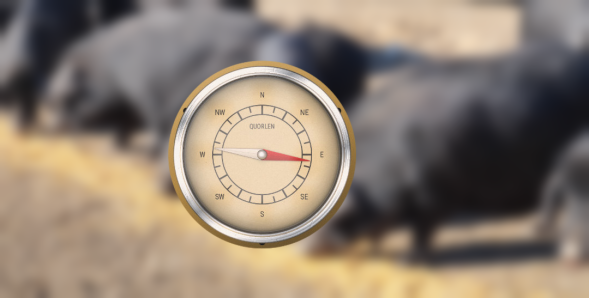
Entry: ° 97.5
